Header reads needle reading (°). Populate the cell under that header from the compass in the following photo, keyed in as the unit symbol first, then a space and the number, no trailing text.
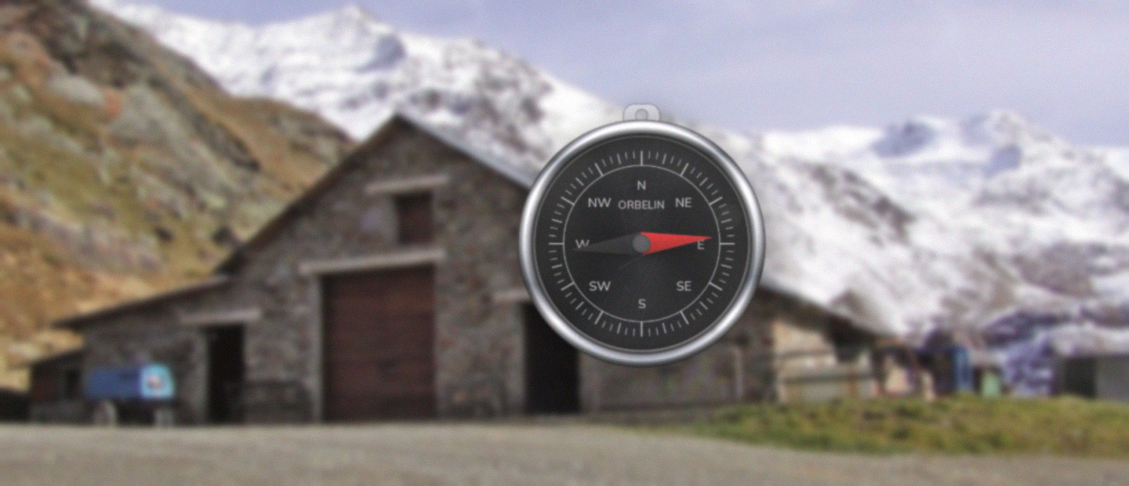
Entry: ° 85
